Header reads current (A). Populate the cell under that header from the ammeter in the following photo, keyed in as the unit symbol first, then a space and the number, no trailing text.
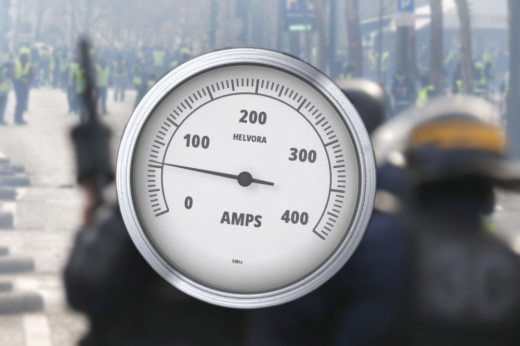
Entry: A 55
